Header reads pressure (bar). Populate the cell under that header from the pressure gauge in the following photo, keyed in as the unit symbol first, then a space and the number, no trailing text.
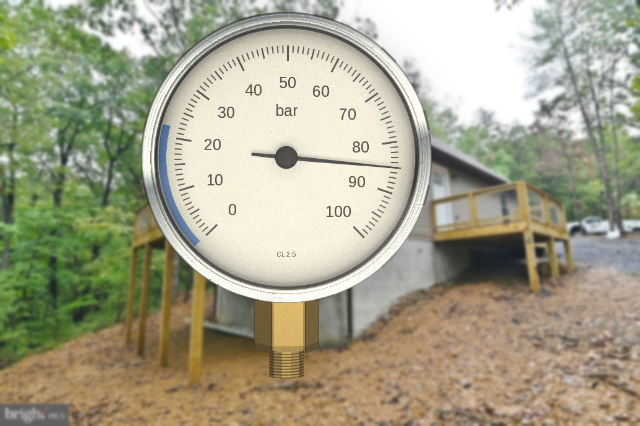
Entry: bar 85
